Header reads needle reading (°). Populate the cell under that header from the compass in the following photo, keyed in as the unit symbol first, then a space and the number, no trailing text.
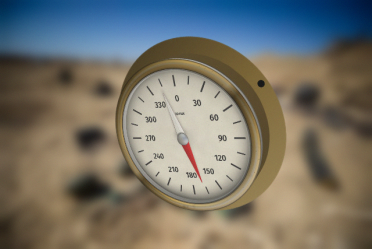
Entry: ° 165
